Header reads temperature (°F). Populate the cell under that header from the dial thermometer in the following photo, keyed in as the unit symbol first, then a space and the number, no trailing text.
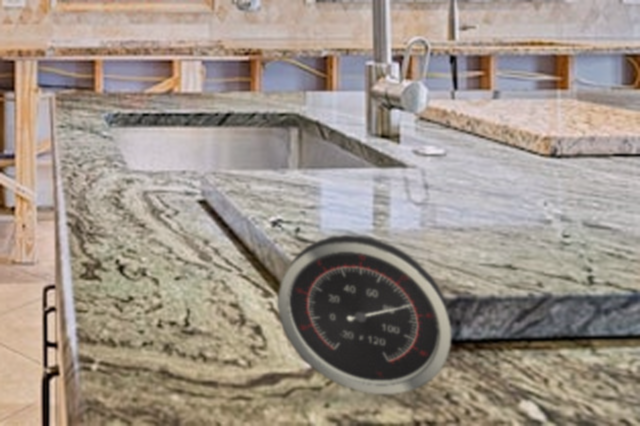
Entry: °F 80
